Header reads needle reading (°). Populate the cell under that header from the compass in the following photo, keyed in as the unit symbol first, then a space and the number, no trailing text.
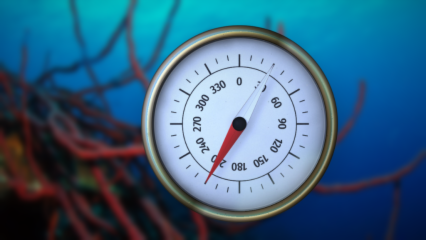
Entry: ° 210
